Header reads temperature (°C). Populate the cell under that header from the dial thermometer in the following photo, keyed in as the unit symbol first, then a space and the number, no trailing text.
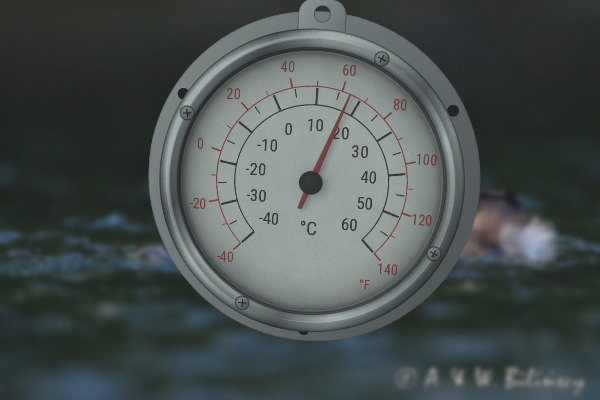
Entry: °C 17.5
